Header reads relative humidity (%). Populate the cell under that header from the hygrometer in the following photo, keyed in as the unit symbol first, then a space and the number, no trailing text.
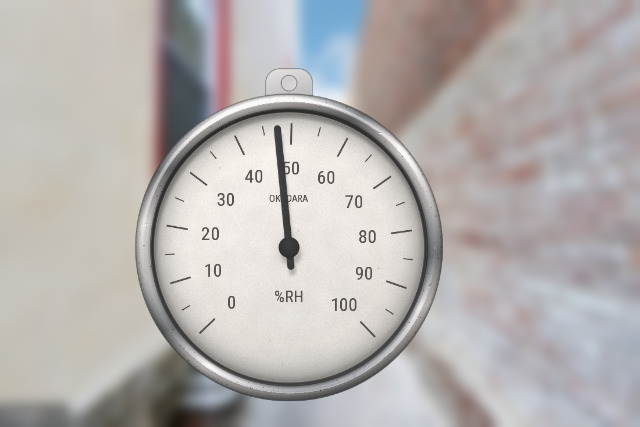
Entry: % 47.5
